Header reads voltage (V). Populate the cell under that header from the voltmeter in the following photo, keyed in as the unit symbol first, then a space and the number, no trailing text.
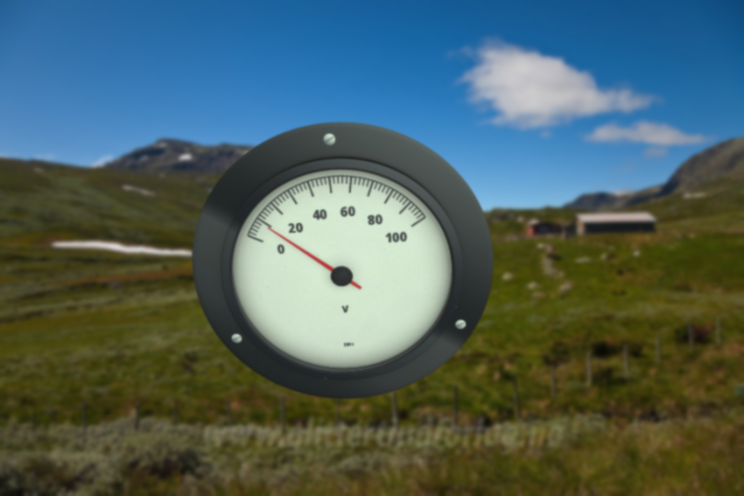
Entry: V 10
